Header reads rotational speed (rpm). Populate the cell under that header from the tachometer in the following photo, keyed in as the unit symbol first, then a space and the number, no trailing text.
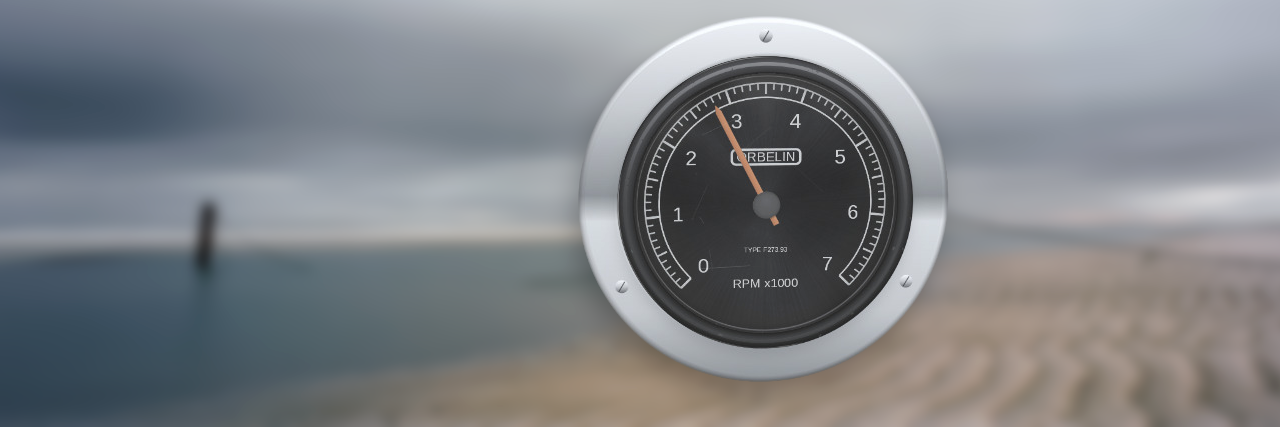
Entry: rpm 2800
